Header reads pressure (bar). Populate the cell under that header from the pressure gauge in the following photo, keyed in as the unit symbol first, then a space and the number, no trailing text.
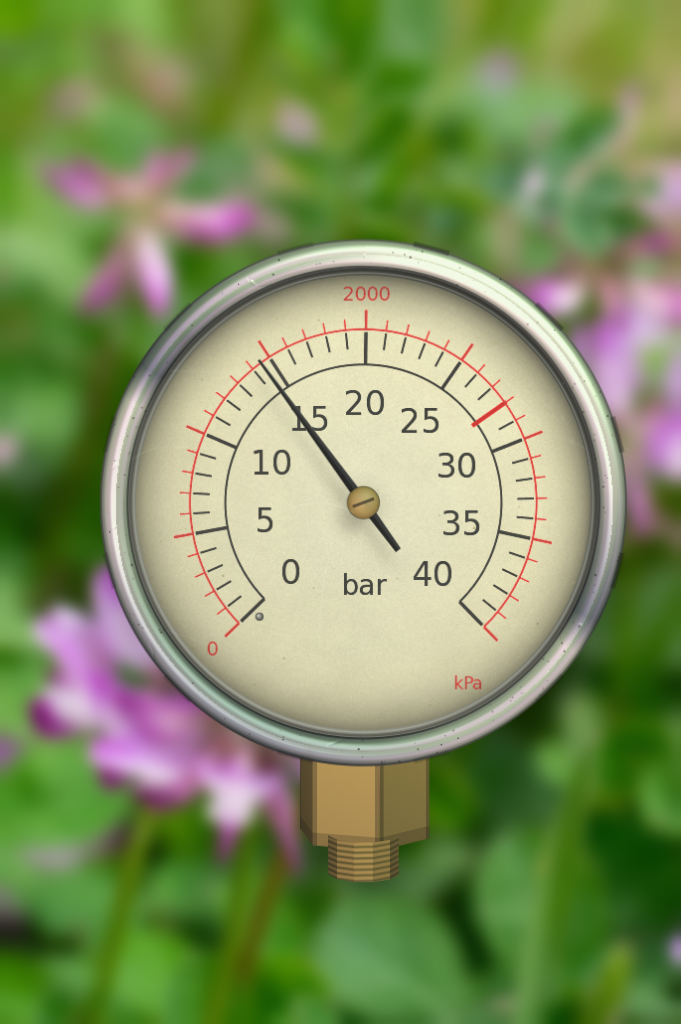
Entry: bar 14.5
